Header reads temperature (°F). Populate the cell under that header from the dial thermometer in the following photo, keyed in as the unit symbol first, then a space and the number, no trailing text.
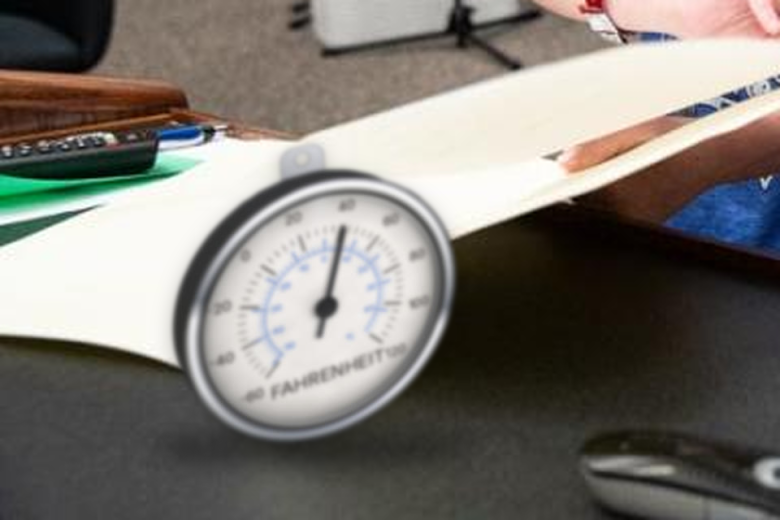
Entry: °F 40
